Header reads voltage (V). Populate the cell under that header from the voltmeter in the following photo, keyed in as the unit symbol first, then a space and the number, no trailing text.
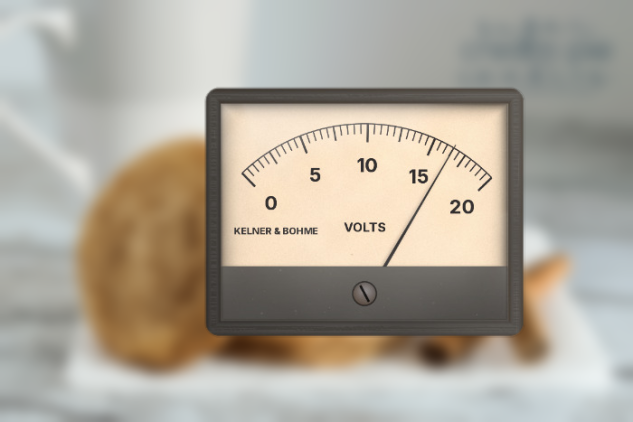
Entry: V 16.5
